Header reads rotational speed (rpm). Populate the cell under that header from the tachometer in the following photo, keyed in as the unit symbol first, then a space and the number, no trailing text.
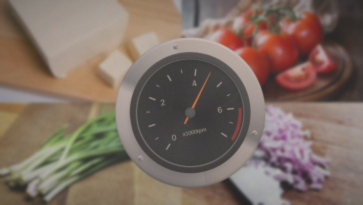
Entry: rpm 4500
